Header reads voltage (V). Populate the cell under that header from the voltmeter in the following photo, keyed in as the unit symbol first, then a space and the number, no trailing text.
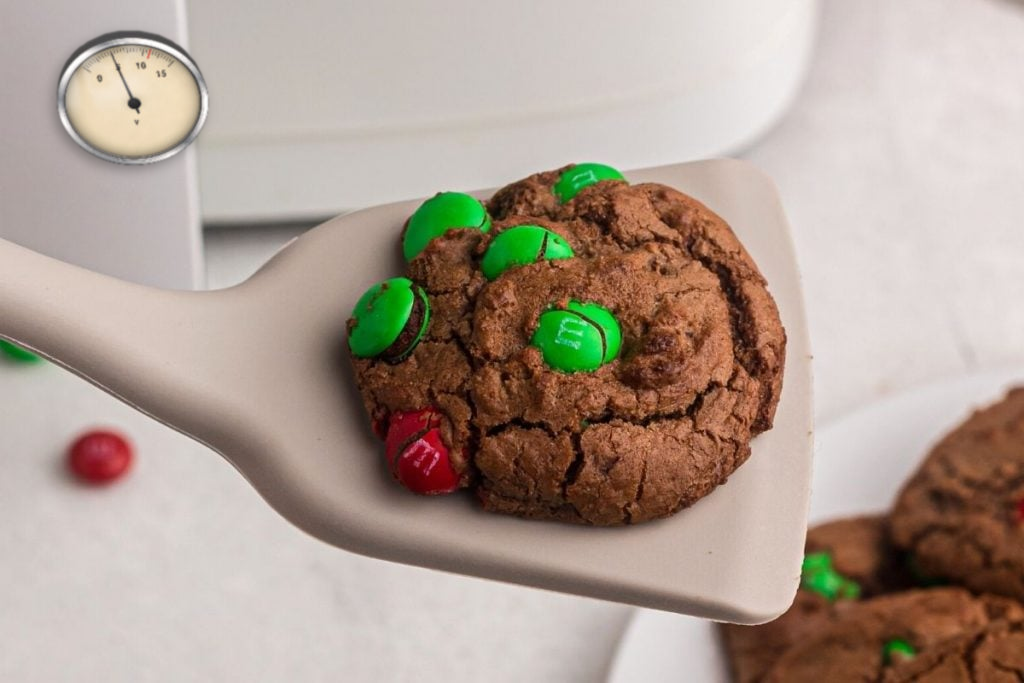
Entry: V 5
